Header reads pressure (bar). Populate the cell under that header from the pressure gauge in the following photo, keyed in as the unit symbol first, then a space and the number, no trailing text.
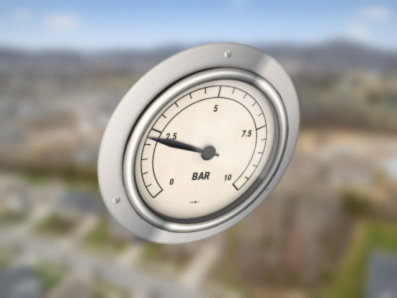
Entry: bar 2.25
